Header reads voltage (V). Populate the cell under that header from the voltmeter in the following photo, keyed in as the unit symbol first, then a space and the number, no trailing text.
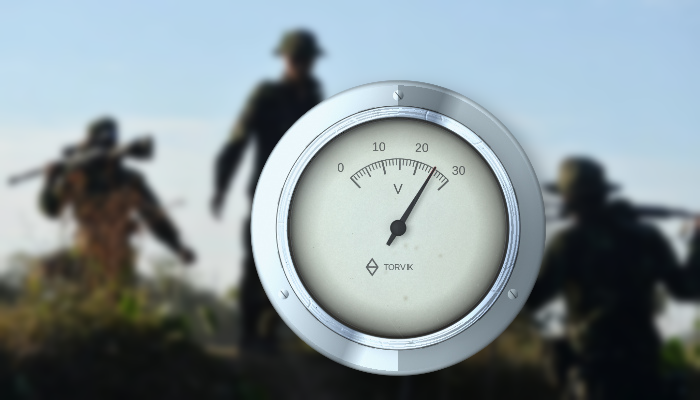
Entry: V 25
